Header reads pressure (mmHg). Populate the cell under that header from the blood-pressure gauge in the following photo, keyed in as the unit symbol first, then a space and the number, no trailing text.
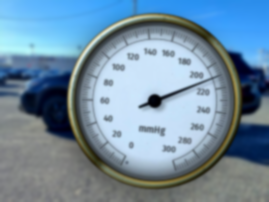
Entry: mmHg 210
